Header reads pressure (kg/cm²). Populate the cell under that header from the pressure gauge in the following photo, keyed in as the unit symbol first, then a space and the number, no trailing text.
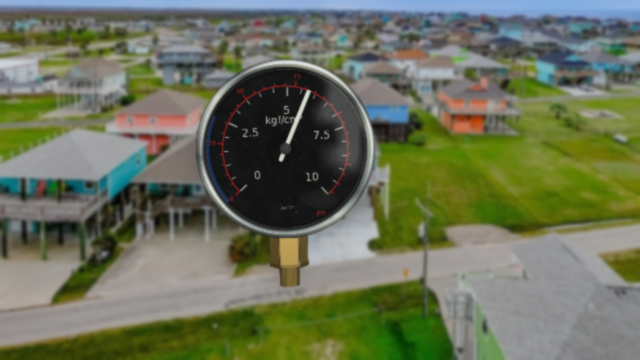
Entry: kg/cm² 5.75
